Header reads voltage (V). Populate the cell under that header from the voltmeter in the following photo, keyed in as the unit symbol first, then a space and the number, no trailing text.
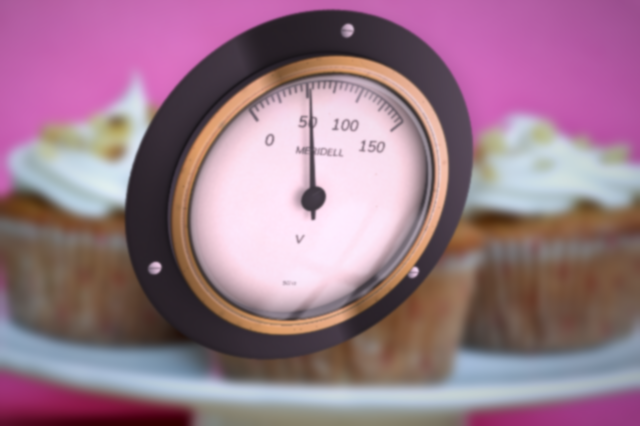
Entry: V 50
